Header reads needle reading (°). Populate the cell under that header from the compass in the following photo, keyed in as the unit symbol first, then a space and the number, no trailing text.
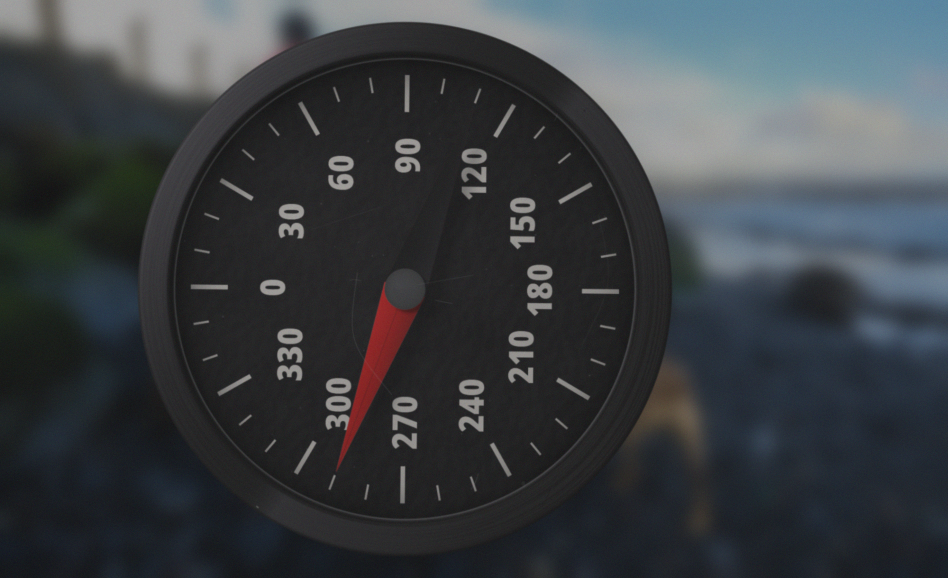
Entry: ° 290
